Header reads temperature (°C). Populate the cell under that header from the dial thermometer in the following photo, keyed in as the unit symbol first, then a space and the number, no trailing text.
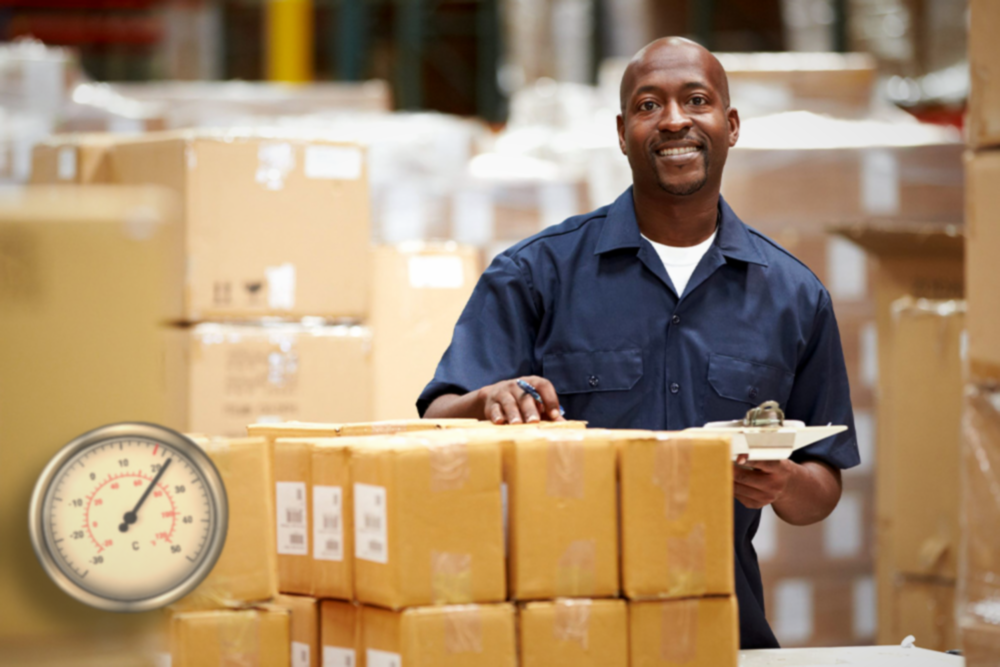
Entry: °C 22
